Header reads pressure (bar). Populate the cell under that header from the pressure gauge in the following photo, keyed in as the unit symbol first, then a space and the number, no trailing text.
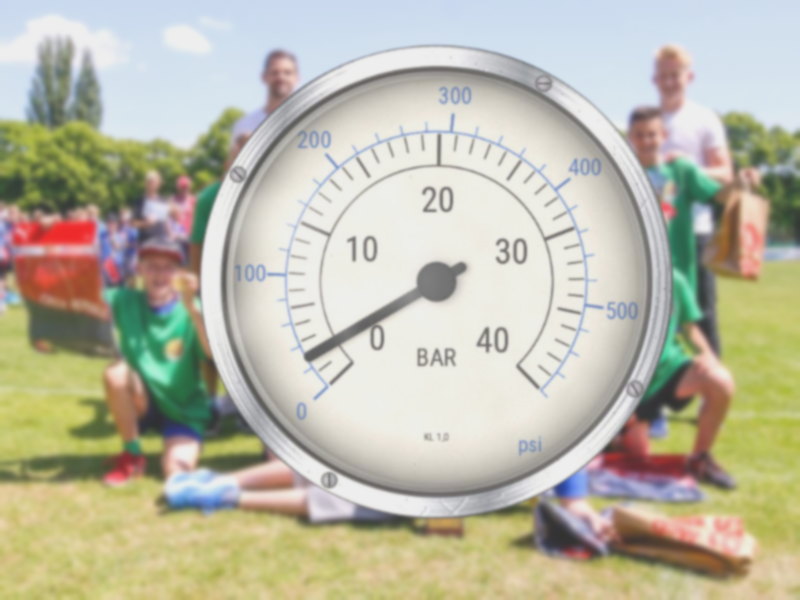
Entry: bar 2
